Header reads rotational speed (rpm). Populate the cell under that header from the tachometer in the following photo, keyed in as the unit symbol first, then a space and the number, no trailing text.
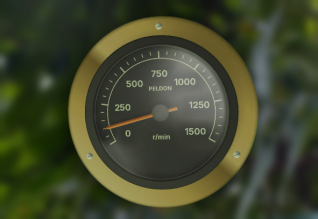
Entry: rpm 100
